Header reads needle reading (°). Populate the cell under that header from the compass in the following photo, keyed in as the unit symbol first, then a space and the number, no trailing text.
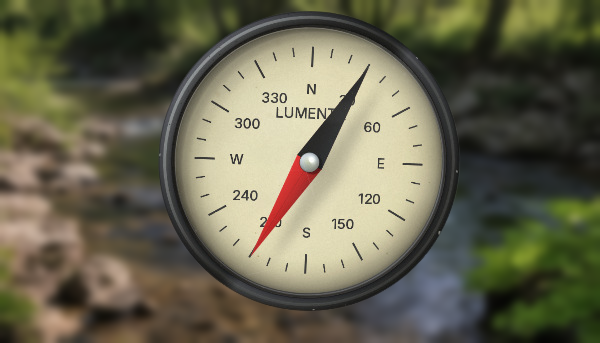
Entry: ° 210
